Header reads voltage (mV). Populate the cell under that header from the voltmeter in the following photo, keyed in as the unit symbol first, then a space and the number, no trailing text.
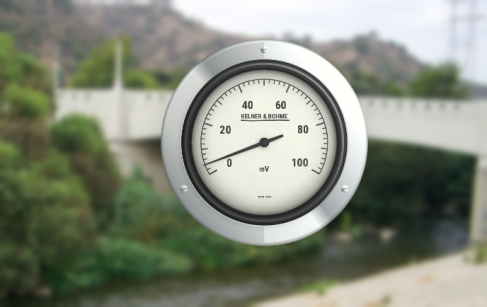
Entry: mV 4
